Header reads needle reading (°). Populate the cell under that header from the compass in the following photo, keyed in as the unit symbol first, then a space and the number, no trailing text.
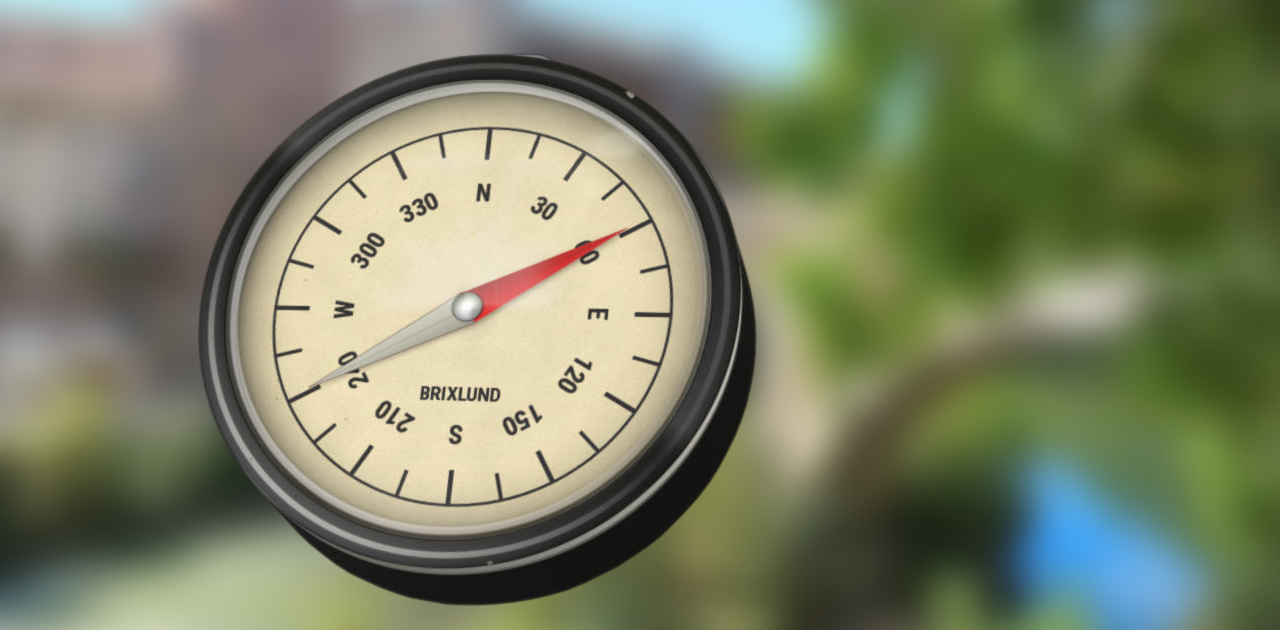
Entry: ° 60
